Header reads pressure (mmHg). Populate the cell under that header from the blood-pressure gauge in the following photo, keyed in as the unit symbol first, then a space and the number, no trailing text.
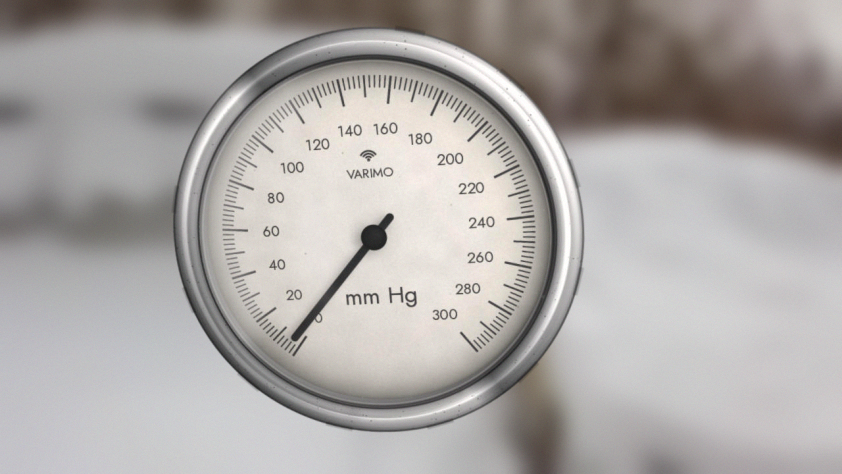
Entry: mmHg 4
